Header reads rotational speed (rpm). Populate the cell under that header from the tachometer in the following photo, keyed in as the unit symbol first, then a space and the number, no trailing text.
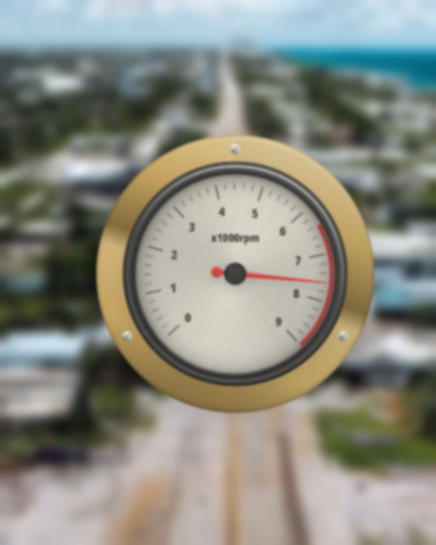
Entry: rpm 7600
